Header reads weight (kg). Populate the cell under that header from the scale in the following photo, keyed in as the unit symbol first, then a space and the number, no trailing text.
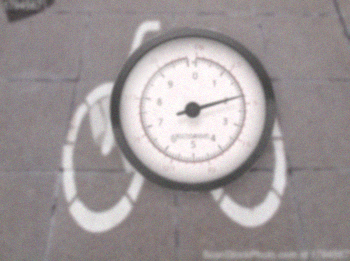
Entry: kg 2
